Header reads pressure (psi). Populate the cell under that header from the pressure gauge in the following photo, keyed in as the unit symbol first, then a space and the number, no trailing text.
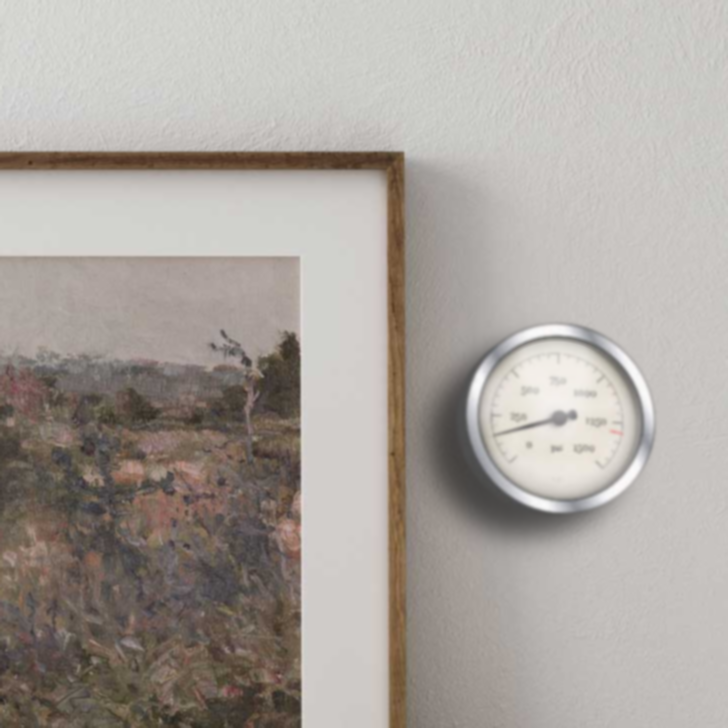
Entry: psi 150
